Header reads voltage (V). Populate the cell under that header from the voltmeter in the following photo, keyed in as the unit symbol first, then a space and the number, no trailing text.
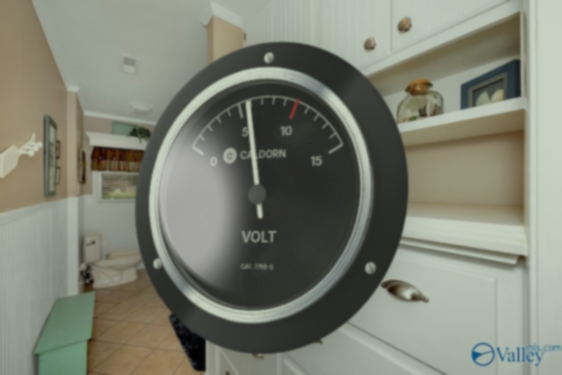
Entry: V 6
